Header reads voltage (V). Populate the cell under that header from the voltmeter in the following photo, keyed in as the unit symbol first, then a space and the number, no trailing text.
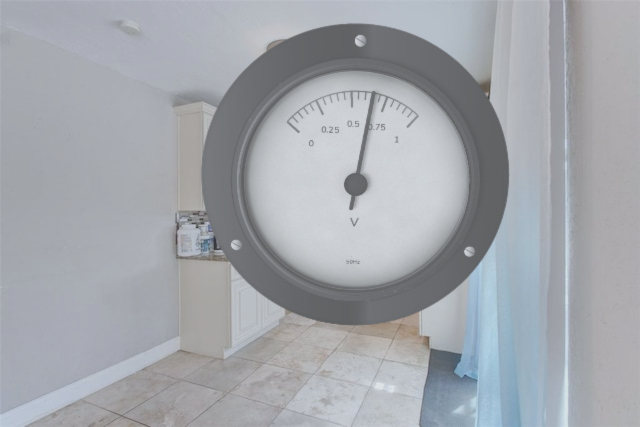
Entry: V 0.65
